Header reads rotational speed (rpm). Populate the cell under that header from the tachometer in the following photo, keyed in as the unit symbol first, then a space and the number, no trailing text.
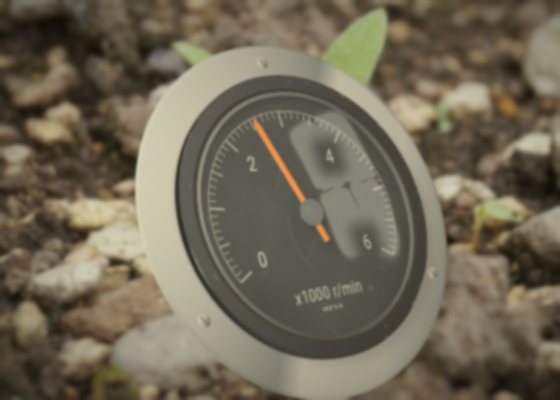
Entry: rpm 2500
